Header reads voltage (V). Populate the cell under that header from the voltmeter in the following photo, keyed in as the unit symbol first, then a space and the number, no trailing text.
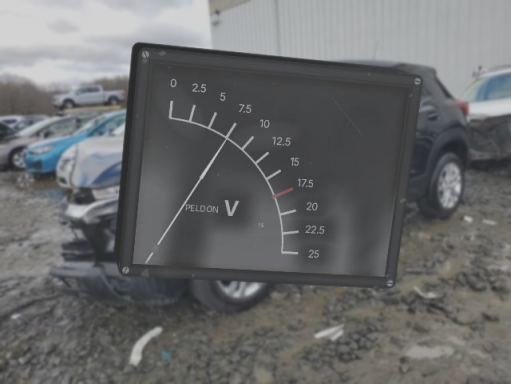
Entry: V 7.5
